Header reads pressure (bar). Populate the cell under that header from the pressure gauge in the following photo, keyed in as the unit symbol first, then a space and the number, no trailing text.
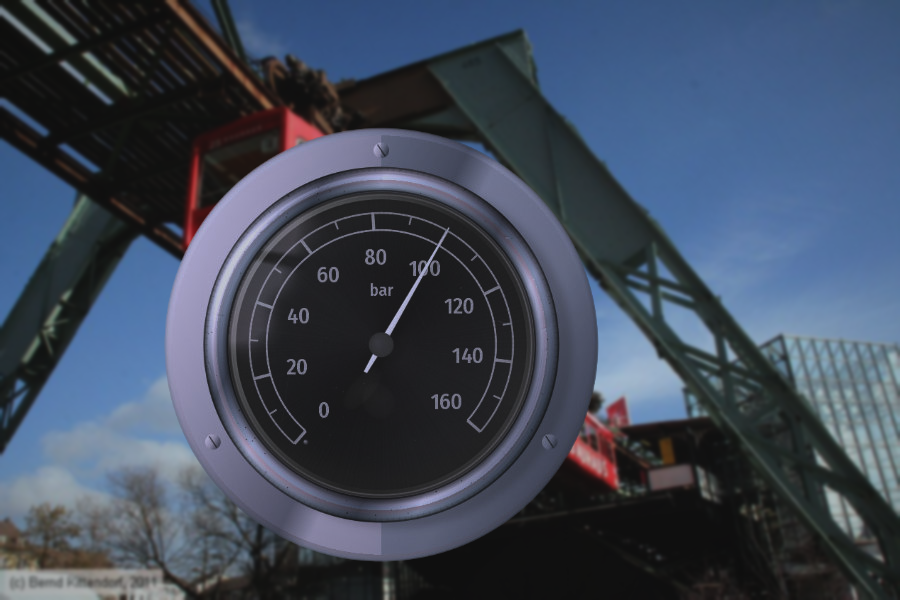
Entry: bar 100
